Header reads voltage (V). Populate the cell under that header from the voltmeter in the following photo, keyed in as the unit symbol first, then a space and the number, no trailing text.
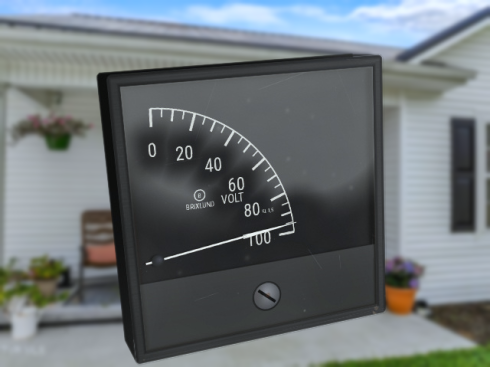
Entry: V 95
